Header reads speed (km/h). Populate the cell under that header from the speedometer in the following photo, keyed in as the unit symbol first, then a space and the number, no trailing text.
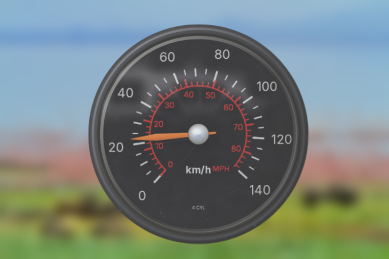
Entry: km/h 22.5
